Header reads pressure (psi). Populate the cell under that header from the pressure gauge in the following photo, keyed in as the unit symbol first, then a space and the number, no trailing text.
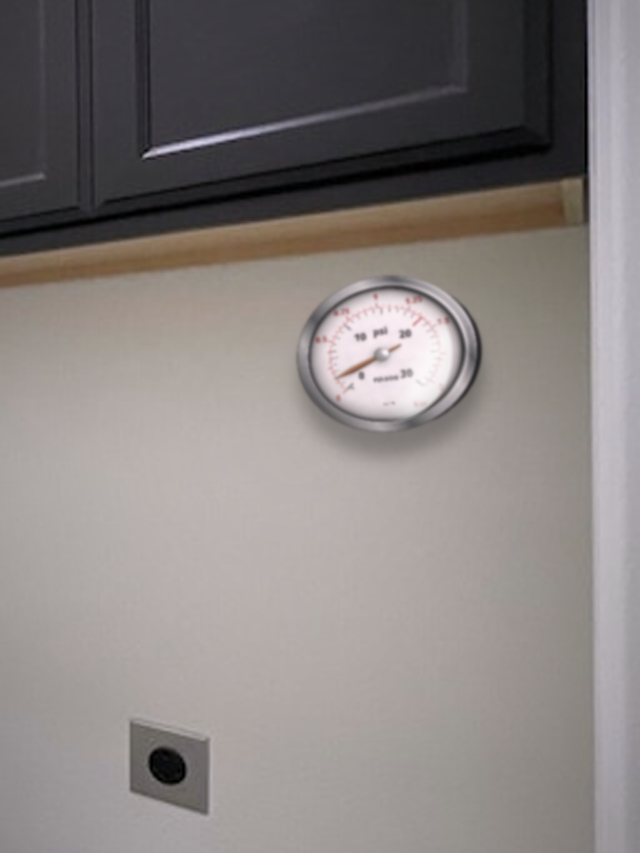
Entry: psi 2
